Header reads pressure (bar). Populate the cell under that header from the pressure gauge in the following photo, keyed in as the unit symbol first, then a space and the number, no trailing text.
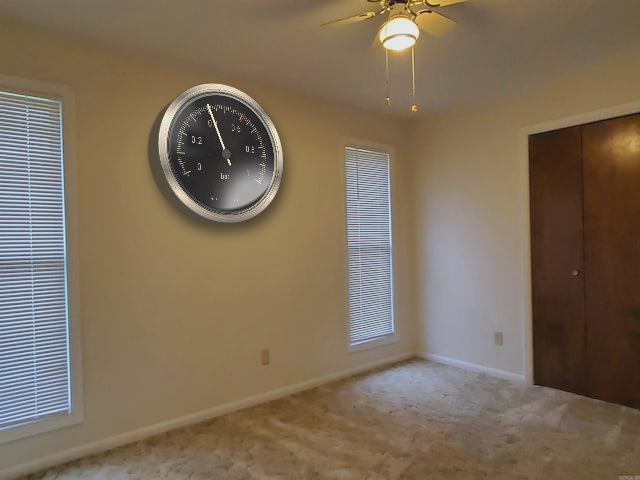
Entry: bar 0.4
